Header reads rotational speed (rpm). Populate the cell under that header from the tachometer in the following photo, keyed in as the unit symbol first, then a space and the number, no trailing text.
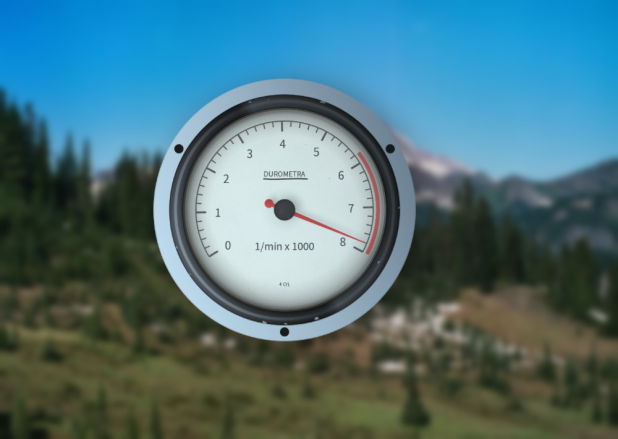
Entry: rpm 7800
